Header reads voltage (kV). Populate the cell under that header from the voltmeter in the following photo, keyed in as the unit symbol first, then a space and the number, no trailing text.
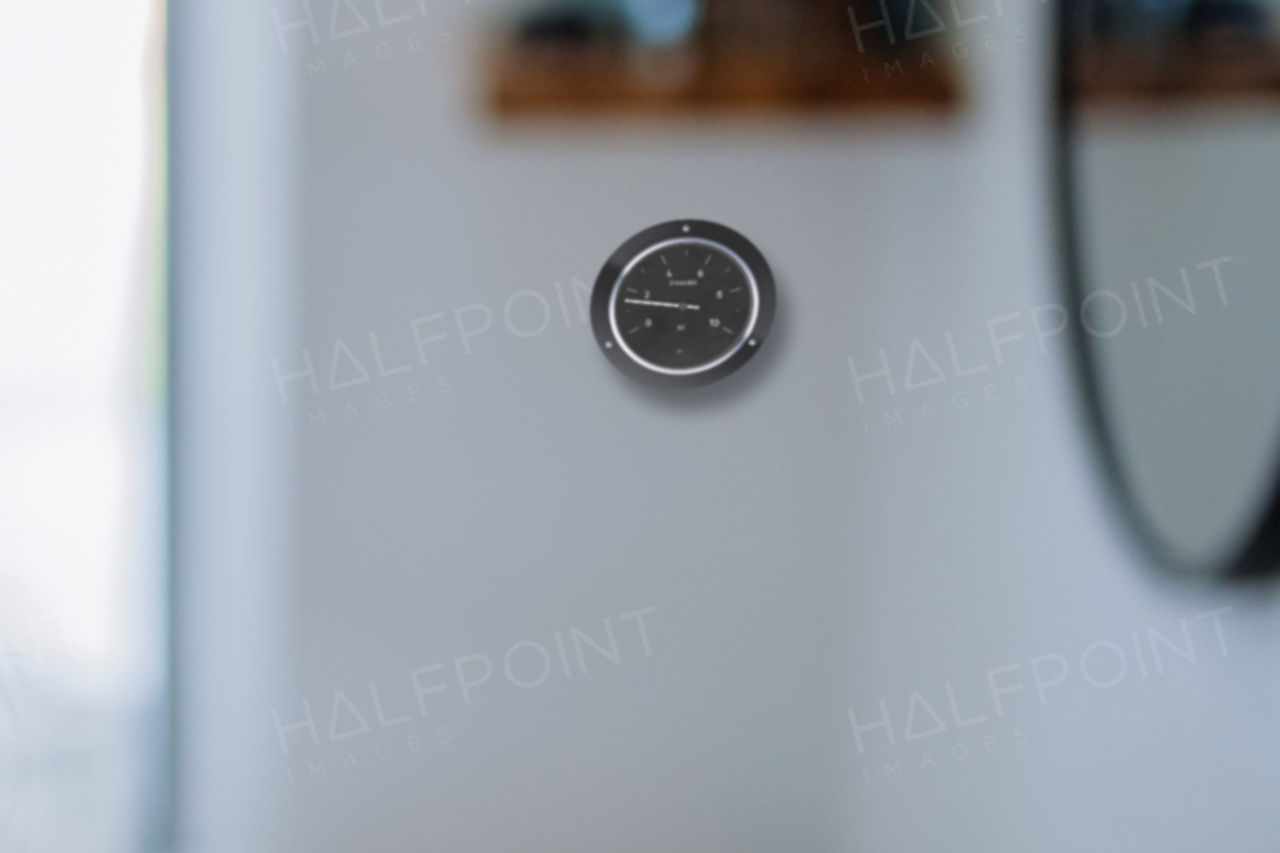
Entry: kV 1.5
